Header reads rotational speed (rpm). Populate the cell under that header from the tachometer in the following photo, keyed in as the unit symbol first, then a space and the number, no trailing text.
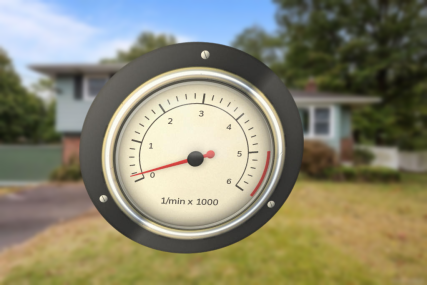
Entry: rpm 200
